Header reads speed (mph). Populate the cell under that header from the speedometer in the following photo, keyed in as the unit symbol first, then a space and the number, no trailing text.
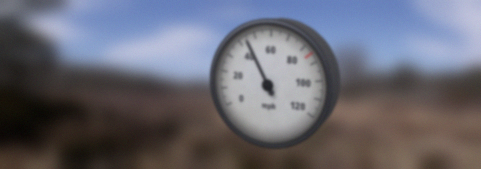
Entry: mph 45
